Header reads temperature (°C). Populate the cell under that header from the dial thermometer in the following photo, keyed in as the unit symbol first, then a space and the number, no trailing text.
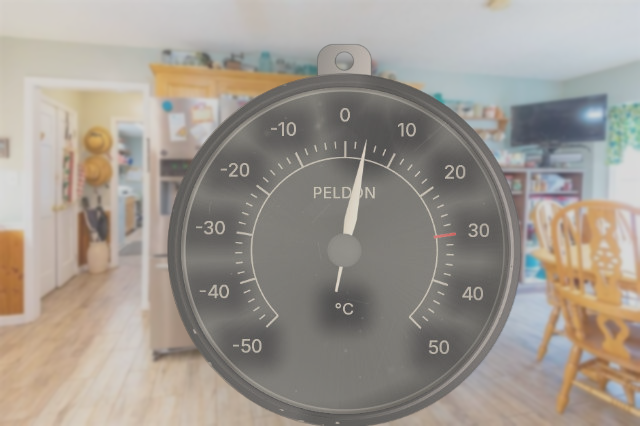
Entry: °C 4
